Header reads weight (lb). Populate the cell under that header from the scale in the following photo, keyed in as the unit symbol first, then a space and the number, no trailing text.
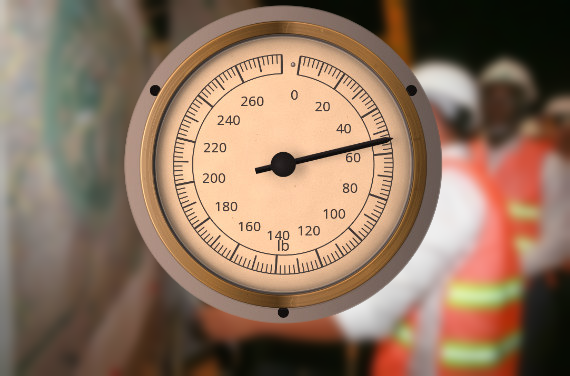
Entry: lb 54
